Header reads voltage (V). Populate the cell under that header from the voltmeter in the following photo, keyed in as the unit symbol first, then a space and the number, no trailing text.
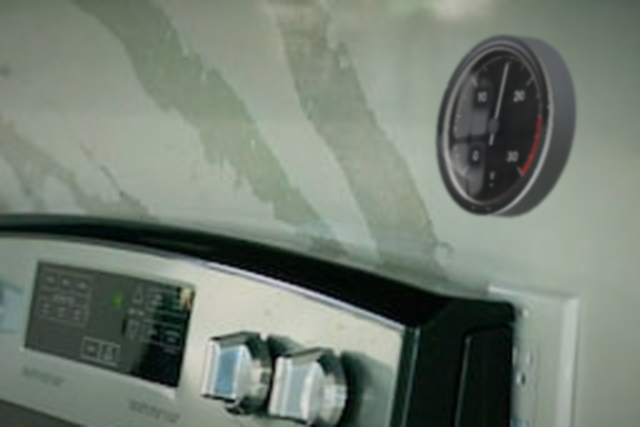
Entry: V 16
